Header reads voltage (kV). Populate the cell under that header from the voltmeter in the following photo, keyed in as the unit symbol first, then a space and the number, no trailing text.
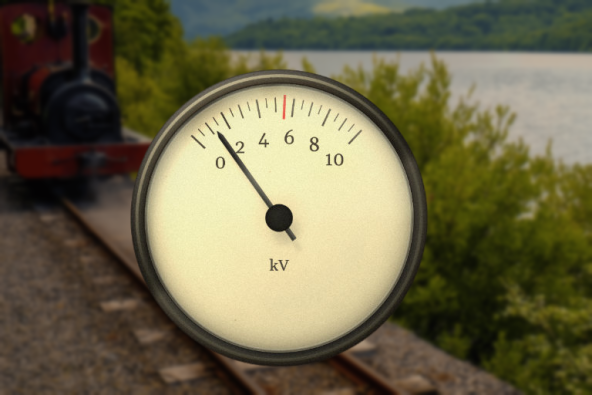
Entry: kV 1.25
